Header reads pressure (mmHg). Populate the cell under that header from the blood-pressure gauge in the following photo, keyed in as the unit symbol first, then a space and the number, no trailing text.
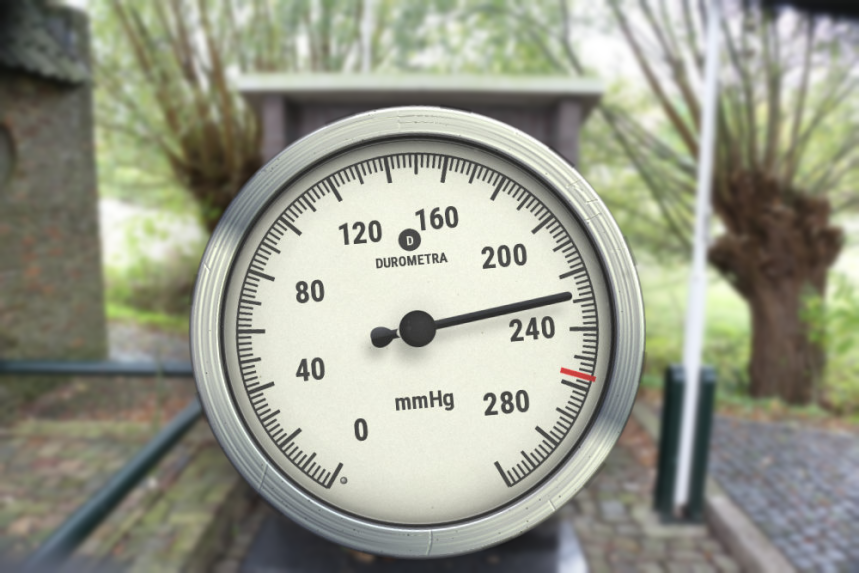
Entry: mmHg 228
